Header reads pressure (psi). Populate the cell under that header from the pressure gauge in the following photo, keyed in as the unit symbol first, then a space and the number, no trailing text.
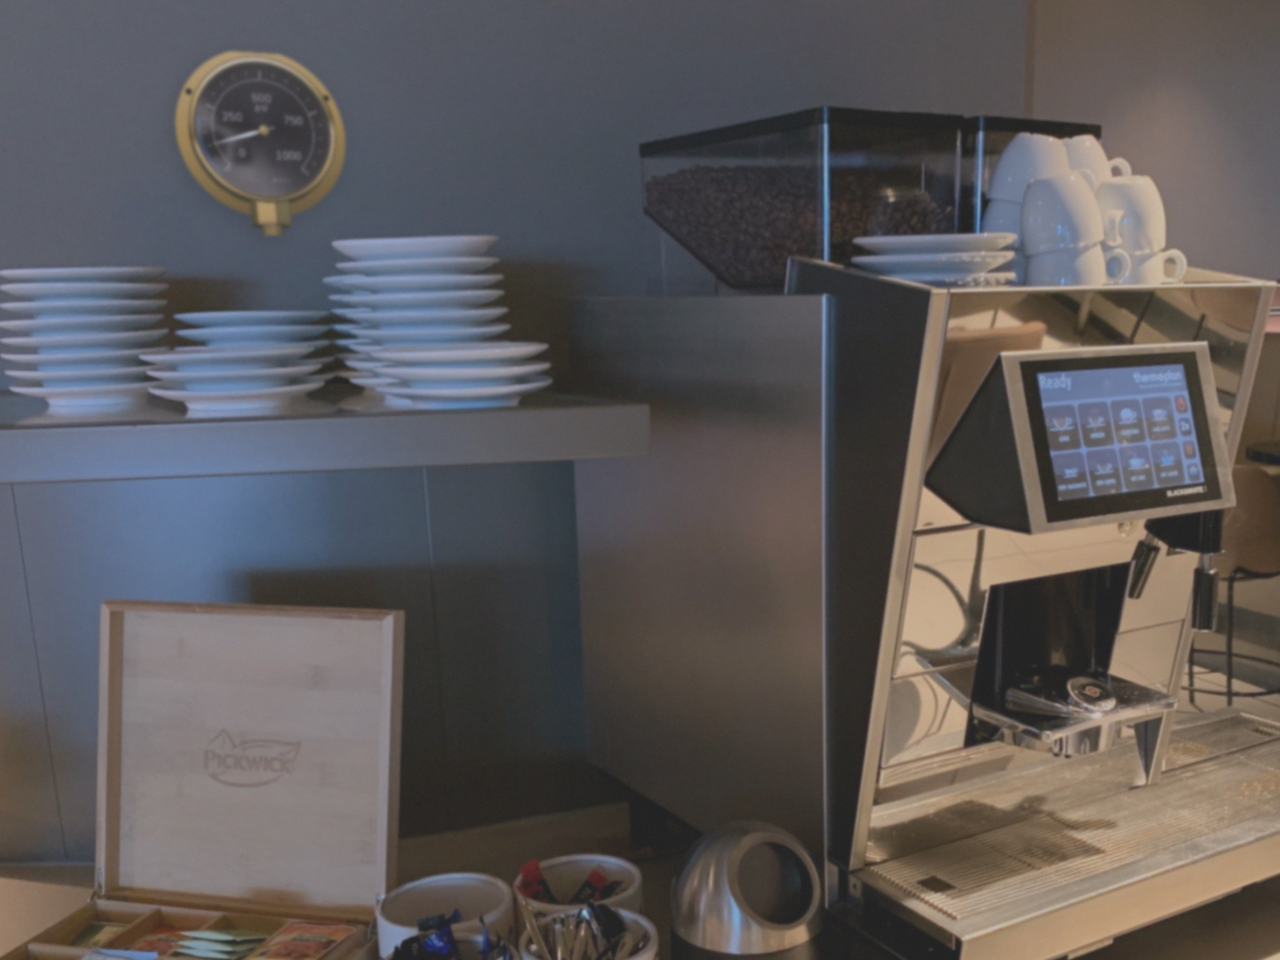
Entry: psi 100
